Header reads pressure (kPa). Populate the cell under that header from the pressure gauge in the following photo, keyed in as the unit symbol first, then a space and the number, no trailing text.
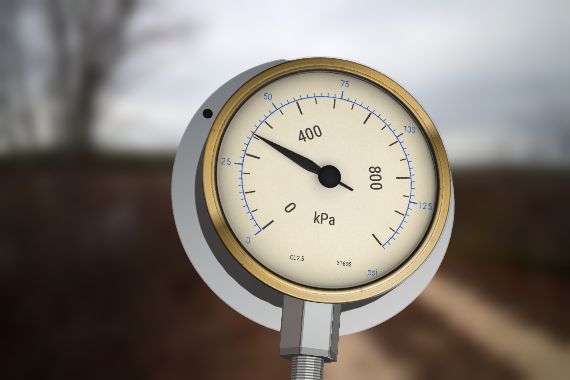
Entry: kPa 250
